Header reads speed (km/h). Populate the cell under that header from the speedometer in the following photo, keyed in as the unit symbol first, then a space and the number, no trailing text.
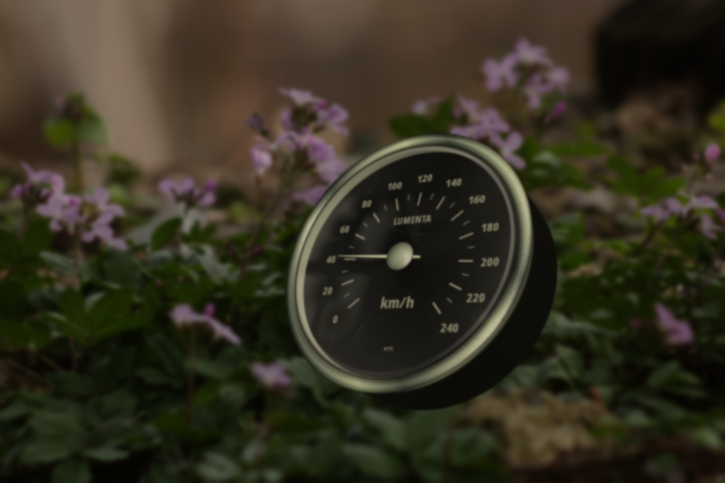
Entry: km/h 40
